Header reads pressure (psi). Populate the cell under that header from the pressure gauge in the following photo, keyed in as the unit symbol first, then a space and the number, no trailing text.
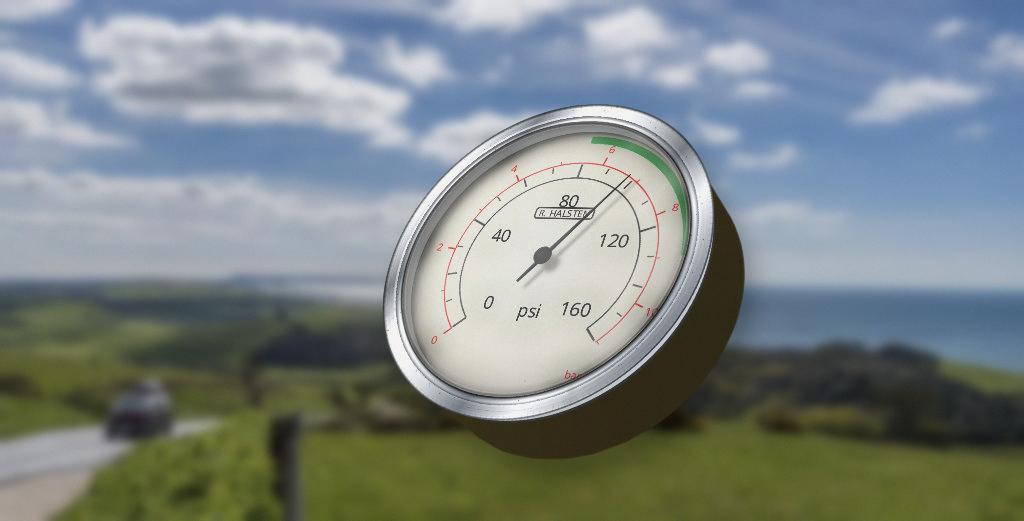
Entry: psi 100
